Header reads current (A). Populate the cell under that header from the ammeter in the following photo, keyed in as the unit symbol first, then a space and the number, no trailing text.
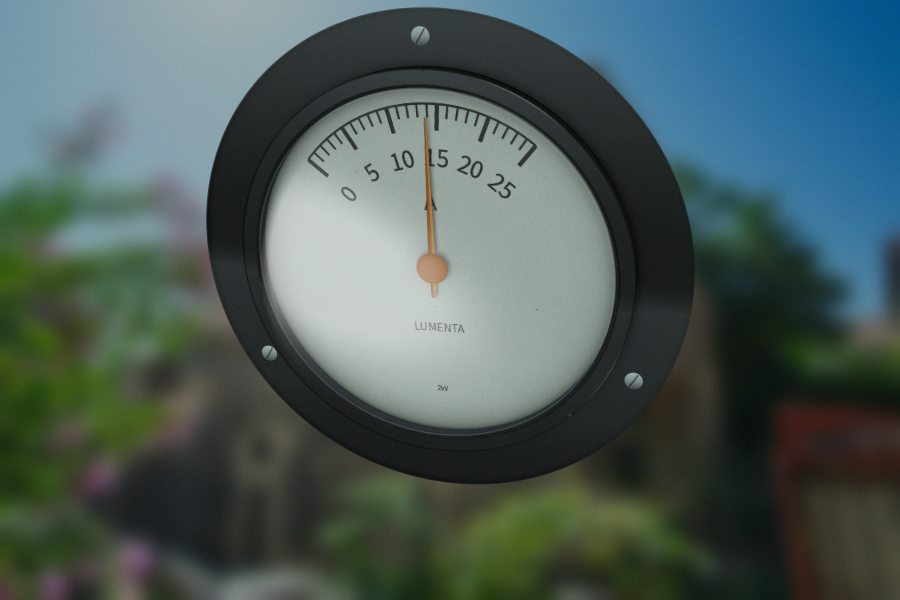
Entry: A 14
